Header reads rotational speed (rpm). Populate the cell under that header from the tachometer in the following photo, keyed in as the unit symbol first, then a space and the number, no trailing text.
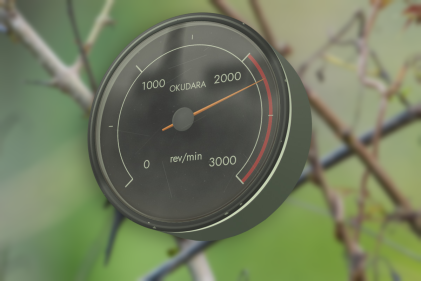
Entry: rpm 2250
